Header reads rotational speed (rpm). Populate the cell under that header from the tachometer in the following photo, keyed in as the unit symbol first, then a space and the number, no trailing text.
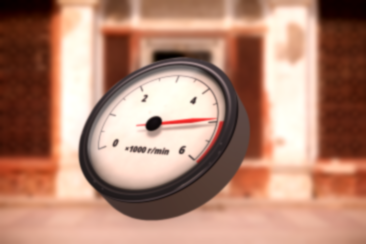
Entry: rpm 5000
